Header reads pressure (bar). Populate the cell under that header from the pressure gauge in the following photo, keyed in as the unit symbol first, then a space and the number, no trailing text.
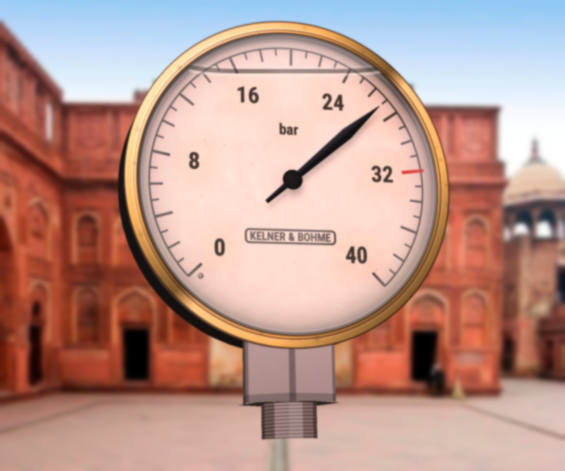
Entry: bar 27
